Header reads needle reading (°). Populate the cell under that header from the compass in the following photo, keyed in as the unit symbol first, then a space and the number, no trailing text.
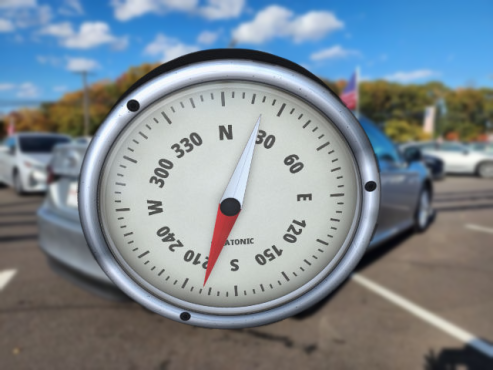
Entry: ° 200
